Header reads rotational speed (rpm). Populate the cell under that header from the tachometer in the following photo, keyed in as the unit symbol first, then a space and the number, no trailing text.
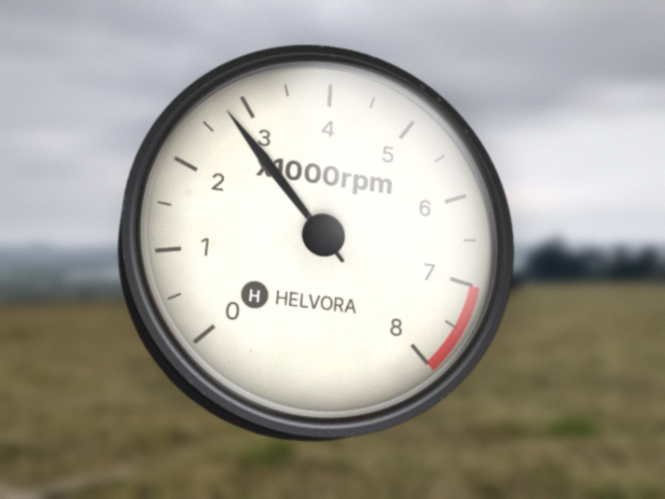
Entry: rpm 2750
